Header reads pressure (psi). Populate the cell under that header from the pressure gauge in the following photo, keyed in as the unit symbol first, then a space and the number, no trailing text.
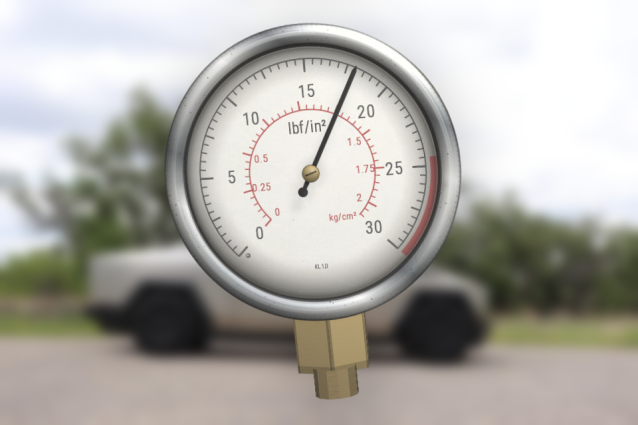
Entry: psi 18
